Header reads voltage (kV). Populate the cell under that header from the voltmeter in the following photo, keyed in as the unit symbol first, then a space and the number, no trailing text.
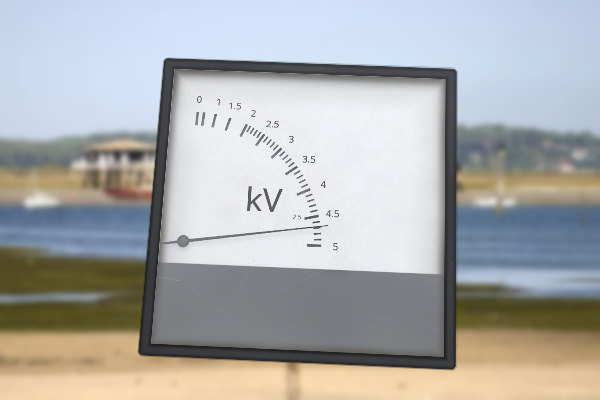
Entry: kV 4.7
